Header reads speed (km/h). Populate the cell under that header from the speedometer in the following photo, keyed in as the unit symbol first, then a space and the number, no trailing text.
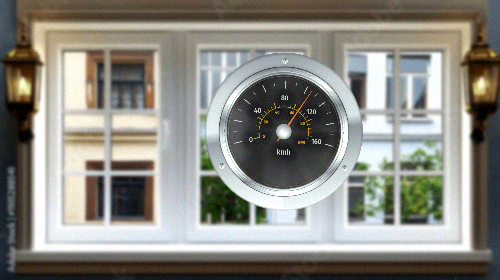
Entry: km/h 105
